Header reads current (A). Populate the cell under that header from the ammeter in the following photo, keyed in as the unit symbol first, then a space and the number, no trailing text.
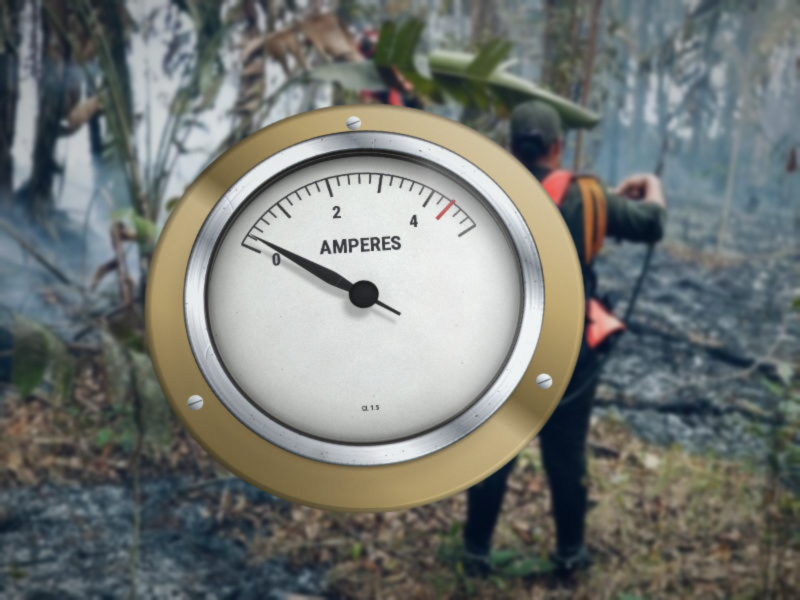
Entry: A 0.2
